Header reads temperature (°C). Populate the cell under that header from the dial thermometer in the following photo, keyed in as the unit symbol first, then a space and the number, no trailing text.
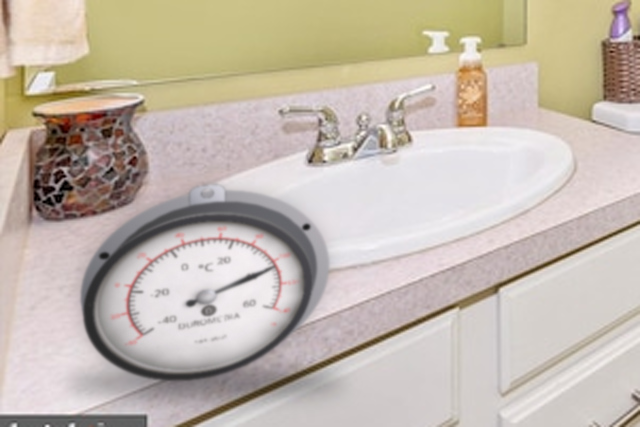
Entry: °C 40
